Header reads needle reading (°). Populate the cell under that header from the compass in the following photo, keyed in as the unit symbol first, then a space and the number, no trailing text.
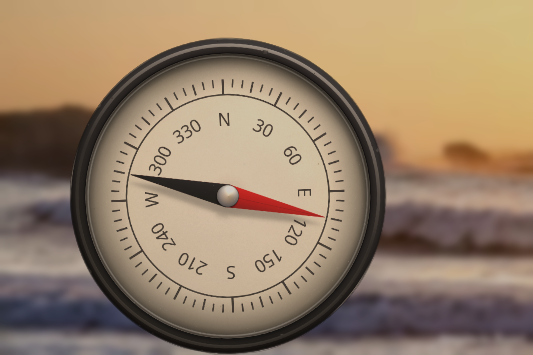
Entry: ° 105
